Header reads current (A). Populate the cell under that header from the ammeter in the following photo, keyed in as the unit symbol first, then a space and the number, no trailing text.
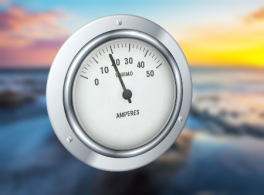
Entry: A 18
